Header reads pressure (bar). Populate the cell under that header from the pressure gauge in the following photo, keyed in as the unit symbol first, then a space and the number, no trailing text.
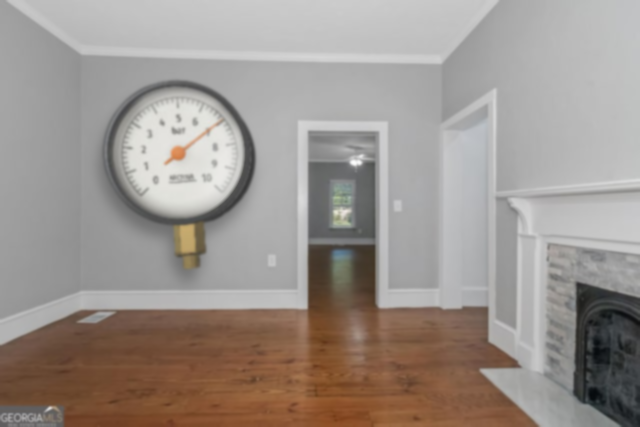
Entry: bar 7
